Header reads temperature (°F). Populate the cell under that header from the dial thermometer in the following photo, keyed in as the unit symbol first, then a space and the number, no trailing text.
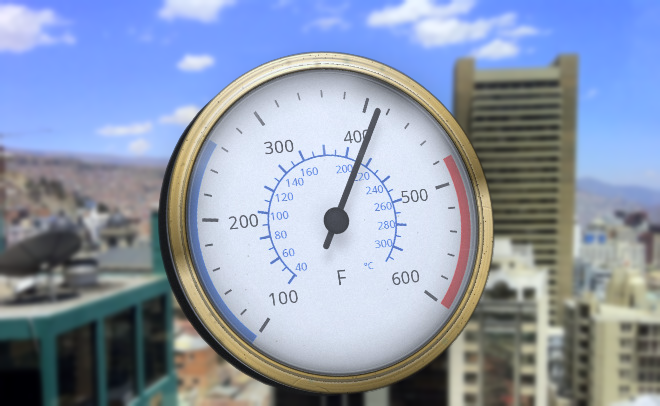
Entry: °F 410
